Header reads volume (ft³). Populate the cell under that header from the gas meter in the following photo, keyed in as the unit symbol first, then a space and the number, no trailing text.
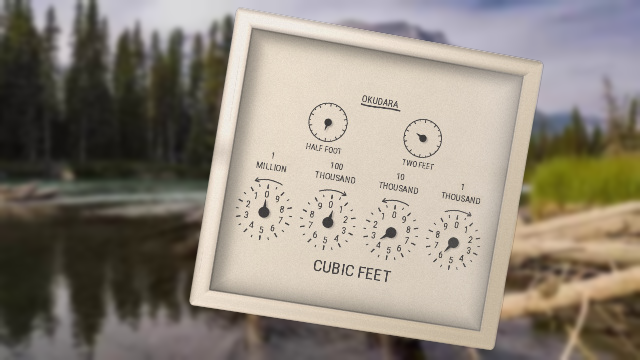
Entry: ft³ 3600
